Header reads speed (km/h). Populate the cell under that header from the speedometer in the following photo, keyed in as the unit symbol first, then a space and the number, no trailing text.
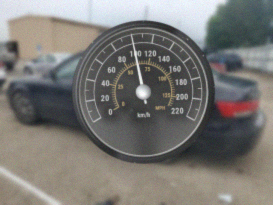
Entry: km/h 100
